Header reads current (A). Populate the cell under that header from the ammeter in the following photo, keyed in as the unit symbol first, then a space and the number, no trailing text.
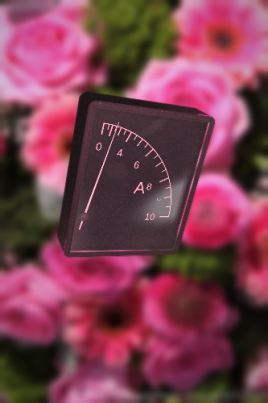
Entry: A 2.5
